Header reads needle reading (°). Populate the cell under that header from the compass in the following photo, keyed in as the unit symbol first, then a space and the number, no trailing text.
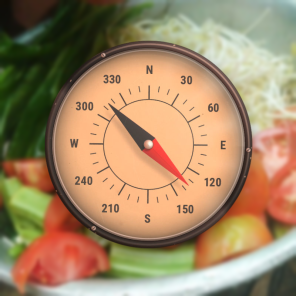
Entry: ° 135
